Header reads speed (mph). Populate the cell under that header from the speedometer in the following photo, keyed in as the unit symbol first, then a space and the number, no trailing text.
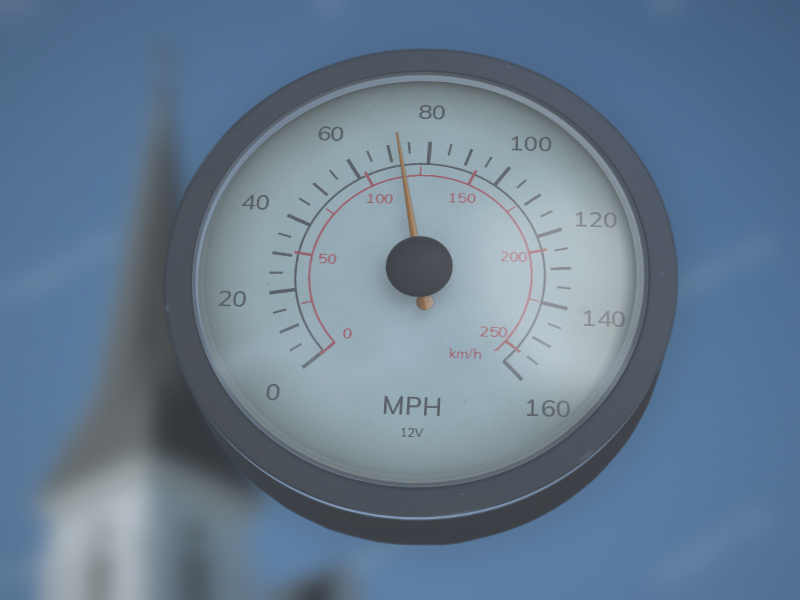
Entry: mph 72.5
